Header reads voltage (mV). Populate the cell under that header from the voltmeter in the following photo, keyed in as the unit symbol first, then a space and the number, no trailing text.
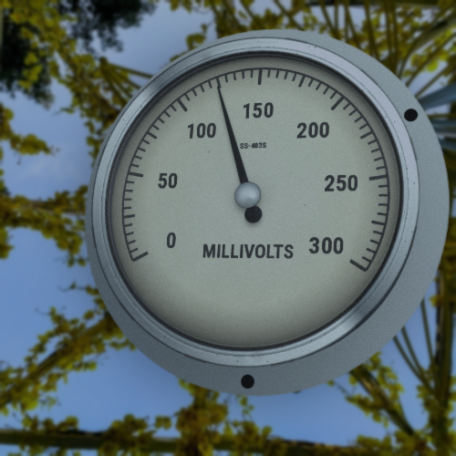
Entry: mV 125
